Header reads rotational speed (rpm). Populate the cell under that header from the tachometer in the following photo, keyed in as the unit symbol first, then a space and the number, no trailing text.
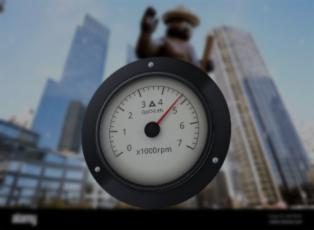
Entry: rpm 4800
